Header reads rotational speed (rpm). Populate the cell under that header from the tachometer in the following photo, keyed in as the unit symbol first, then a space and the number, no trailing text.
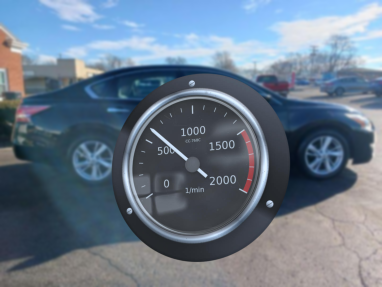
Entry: rpm 600
